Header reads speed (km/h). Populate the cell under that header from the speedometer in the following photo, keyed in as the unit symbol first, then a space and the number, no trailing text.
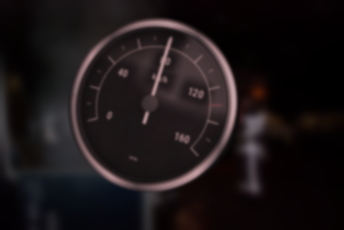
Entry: km/h 80
